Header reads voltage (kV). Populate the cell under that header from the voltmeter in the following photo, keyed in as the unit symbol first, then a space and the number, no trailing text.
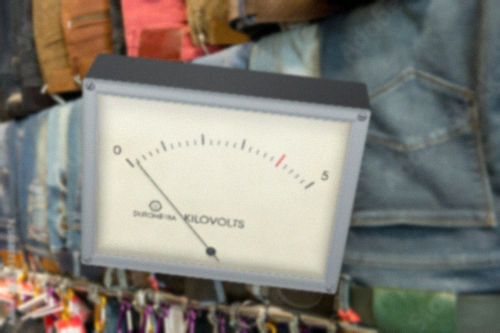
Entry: kV 0.2
